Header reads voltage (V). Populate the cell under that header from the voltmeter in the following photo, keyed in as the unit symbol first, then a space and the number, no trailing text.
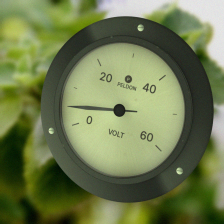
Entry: V 5
